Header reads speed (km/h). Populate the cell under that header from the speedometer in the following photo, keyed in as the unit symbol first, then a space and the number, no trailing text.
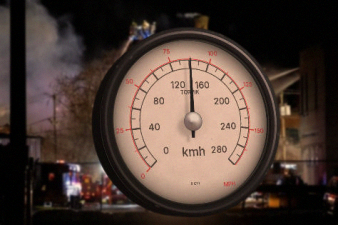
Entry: km/h 140
